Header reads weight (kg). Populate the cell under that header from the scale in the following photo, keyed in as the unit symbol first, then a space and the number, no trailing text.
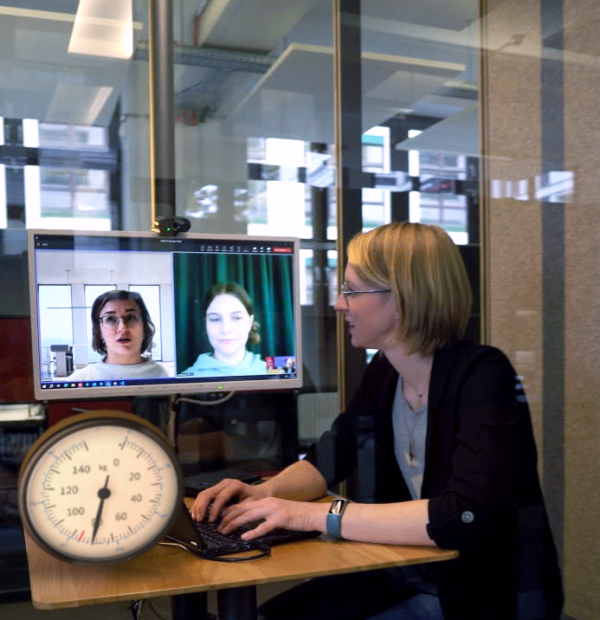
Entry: kg 80
